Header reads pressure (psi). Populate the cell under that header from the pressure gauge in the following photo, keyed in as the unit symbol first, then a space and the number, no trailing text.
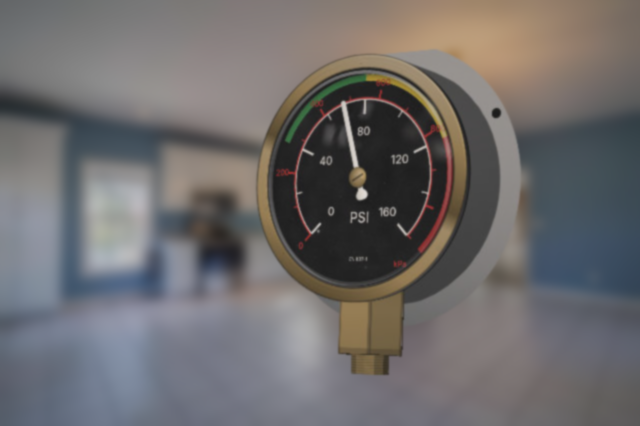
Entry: psi 70
